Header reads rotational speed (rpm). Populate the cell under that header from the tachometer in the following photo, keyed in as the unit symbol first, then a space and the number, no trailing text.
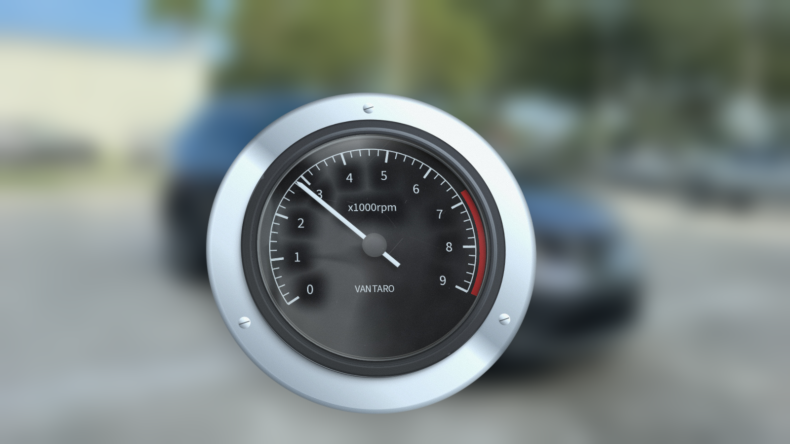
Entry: rpm 2800
